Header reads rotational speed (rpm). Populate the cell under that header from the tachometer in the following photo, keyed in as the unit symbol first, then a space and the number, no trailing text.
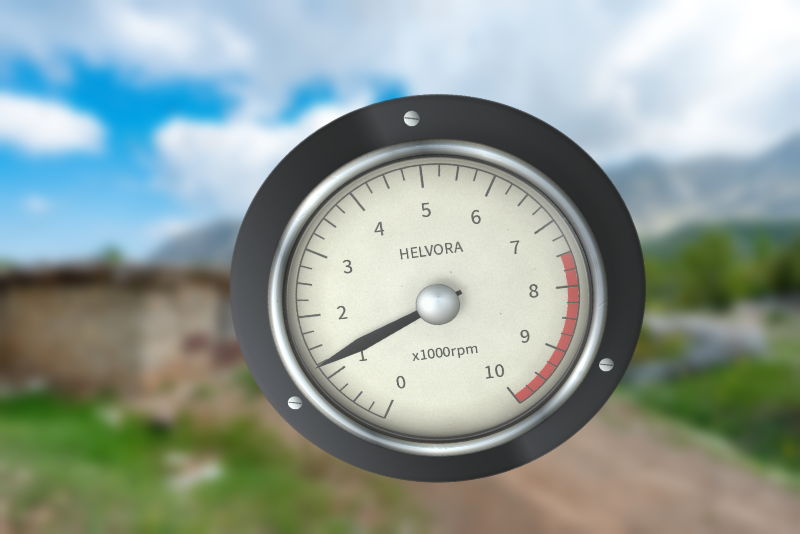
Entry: rpm 1250
